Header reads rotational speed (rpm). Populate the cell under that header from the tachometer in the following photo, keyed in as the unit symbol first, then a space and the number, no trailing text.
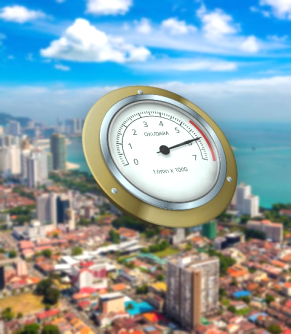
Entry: rpm 6000
